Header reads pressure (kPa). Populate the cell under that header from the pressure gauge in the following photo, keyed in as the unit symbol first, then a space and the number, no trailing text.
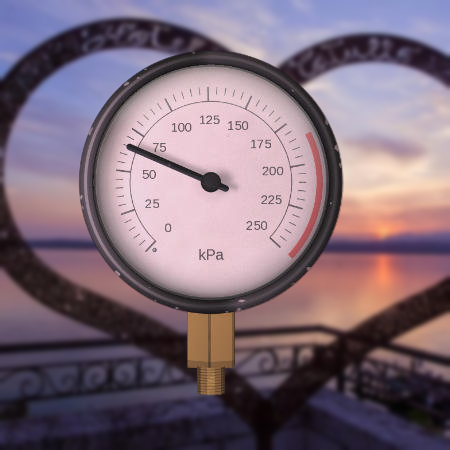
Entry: kPa 65
